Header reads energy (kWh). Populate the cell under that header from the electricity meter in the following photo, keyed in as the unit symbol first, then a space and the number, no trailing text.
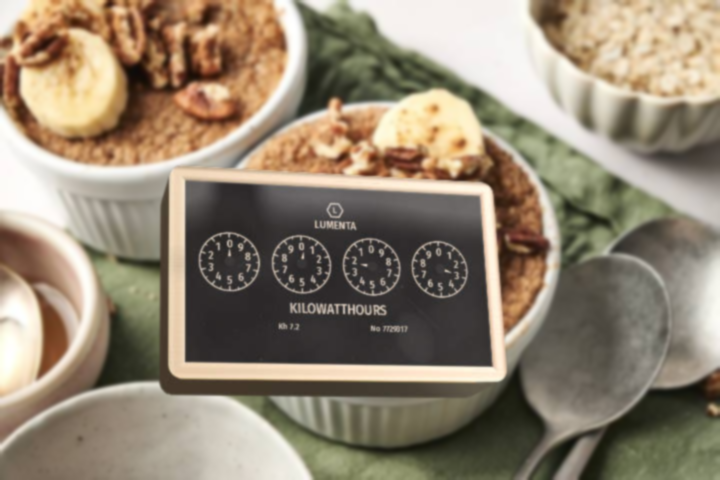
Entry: kWh 23
